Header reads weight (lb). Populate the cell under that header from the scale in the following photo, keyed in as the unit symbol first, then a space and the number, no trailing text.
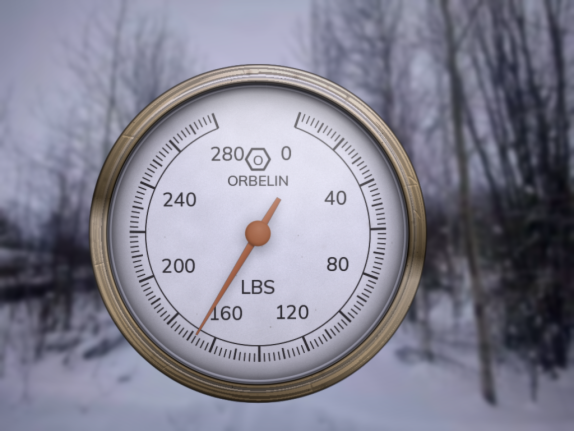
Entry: lb 168
